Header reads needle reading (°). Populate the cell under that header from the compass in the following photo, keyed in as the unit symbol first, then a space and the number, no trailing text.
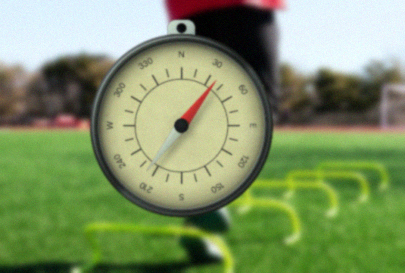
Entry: ° 37.5
